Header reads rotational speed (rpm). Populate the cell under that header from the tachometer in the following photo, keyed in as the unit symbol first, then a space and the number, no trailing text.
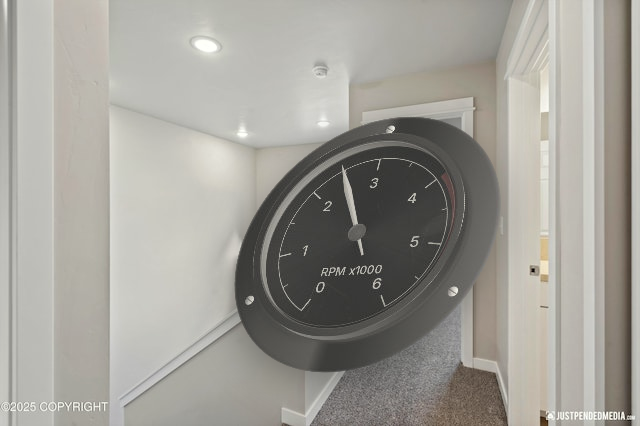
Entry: rpm 2500
